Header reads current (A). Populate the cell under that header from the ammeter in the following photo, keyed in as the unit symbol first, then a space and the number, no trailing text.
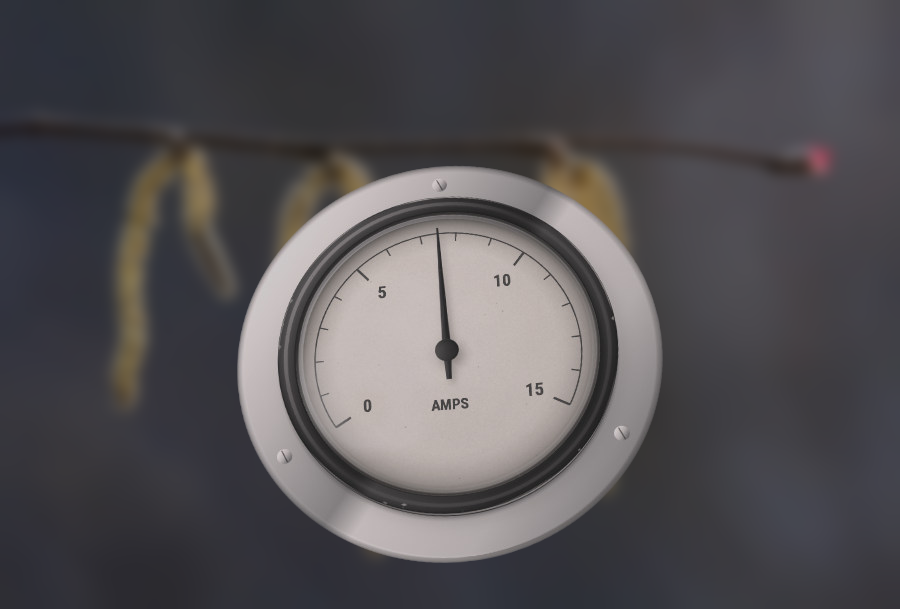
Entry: A 7.5
